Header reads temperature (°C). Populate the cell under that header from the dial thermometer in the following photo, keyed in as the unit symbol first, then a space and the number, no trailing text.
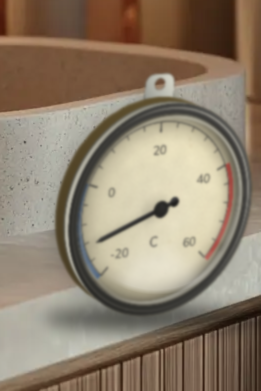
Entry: °C -12
